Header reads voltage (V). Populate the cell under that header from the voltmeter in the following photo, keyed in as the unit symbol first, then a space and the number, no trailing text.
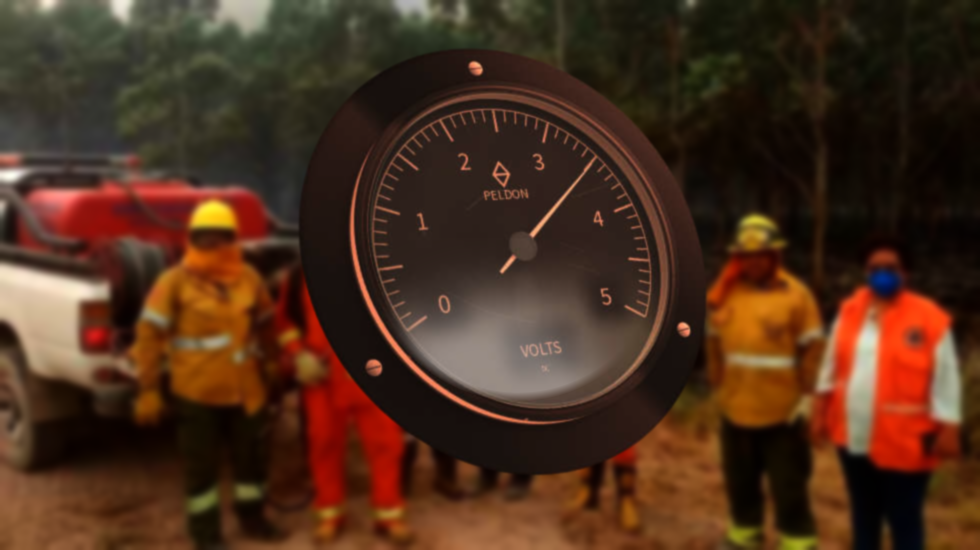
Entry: V 3.5
